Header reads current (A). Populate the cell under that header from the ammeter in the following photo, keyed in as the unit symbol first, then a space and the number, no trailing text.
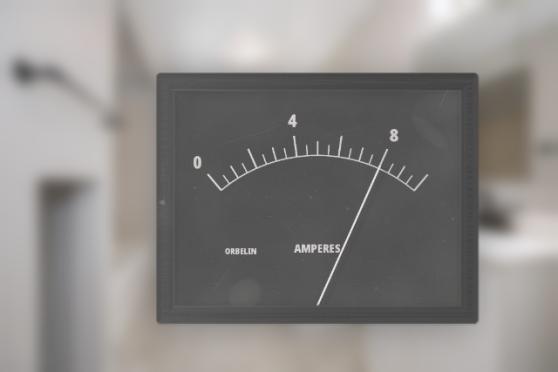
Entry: A 8
